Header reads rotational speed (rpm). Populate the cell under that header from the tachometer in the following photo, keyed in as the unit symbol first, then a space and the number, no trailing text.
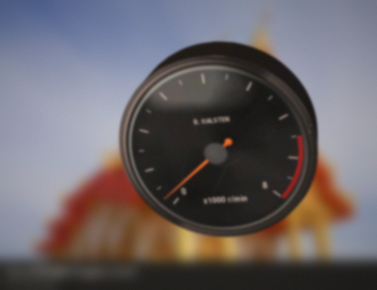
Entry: rpm 250
